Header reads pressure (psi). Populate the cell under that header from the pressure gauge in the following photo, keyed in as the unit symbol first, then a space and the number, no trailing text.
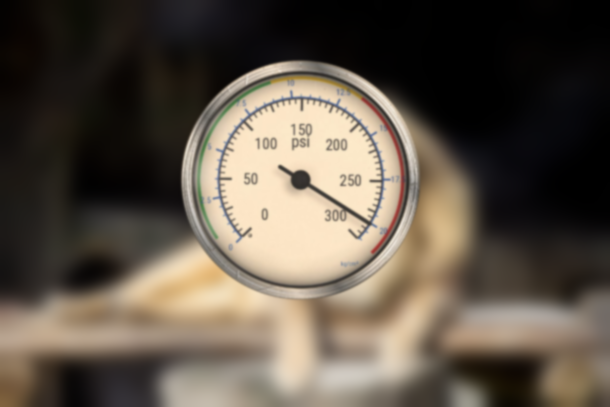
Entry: psi 285
